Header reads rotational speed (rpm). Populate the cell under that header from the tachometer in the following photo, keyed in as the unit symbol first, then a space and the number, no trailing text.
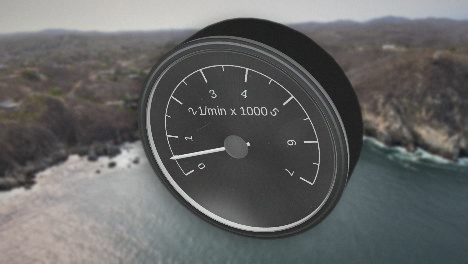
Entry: rpm 500
